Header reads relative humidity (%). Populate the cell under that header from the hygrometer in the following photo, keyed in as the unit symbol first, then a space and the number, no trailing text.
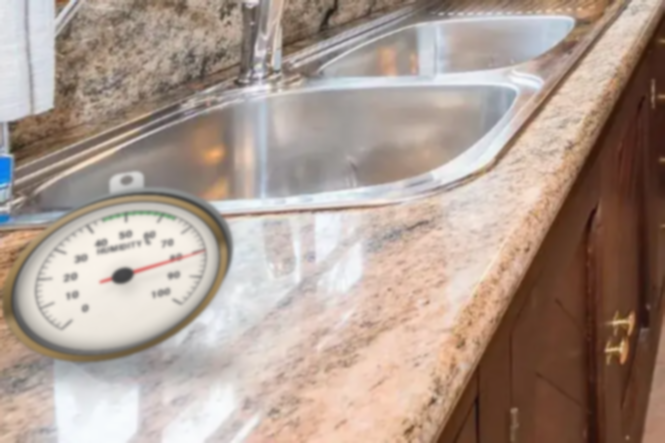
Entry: % 80
